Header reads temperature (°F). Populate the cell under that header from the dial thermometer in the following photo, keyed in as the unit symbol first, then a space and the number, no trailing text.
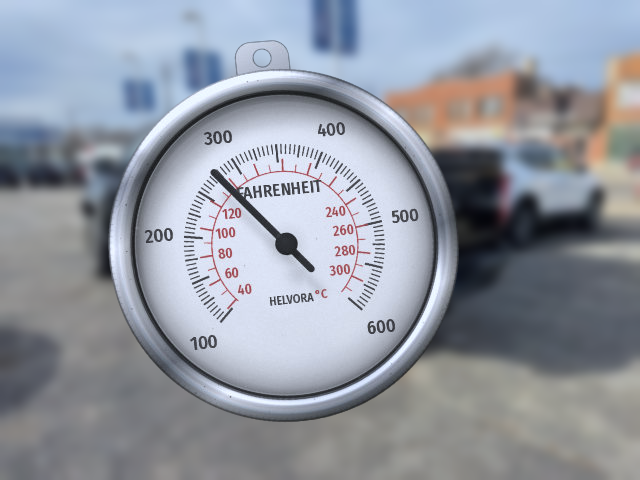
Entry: °F 275
